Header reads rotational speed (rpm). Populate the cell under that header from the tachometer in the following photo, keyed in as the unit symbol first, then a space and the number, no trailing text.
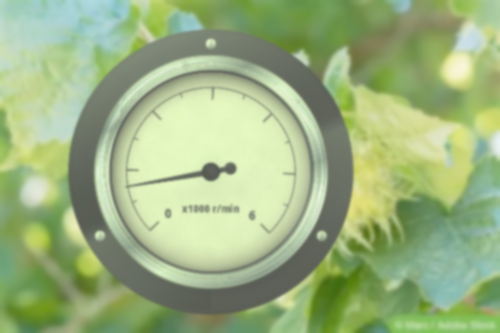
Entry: rpm 750
